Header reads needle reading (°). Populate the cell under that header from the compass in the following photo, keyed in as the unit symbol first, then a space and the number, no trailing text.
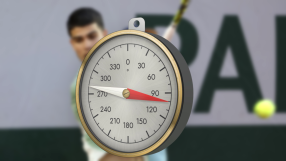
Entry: ° 100
